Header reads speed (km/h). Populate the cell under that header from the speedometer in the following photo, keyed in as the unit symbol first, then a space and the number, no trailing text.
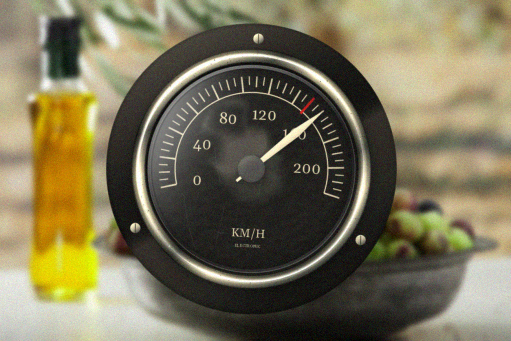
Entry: km/h 160
